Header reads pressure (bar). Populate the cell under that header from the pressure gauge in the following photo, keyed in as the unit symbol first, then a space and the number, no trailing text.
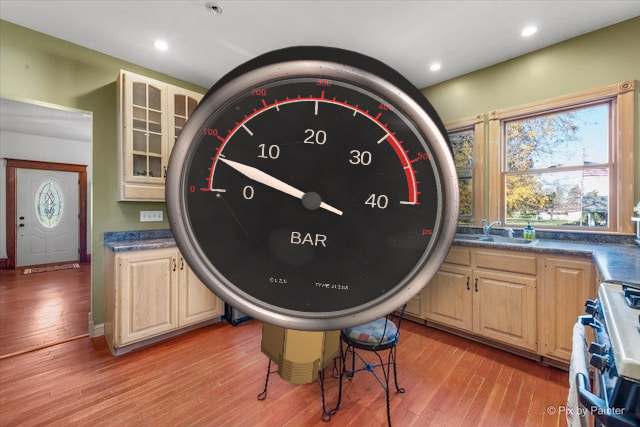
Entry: bar 5
